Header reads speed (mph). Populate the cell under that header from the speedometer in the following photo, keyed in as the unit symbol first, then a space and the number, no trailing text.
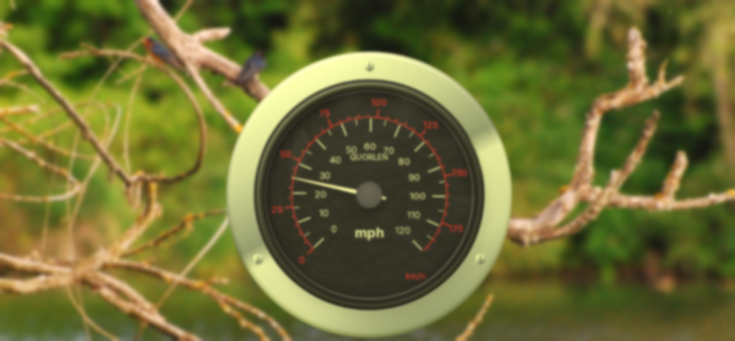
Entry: mph 25
